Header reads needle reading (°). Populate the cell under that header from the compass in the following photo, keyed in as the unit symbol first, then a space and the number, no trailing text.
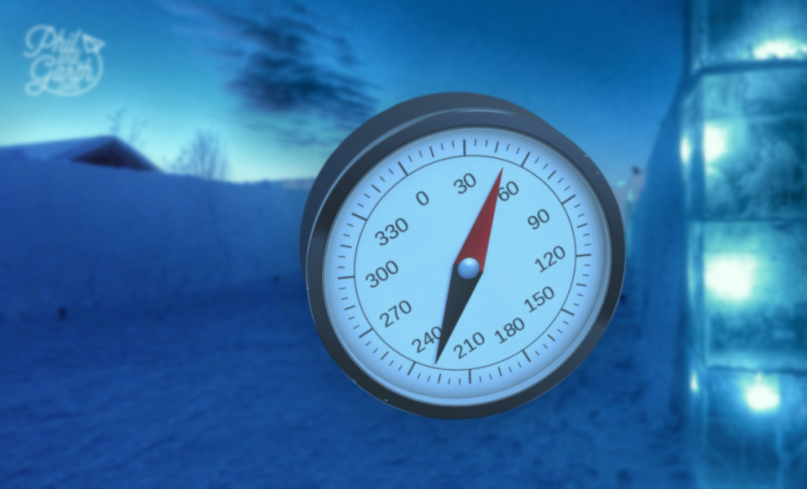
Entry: ° 50
